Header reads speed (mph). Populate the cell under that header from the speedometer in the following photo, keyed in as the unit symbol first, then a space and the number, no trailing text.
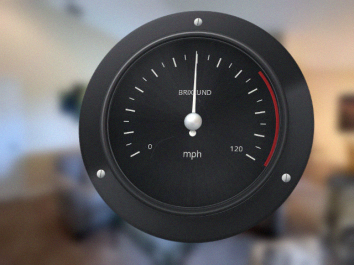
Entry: mph 60
